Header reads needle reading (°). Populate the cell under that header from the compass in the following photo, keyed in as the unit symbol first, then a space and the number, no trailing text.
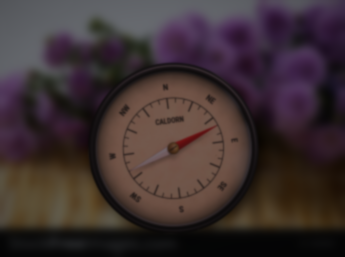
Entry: ° 70
